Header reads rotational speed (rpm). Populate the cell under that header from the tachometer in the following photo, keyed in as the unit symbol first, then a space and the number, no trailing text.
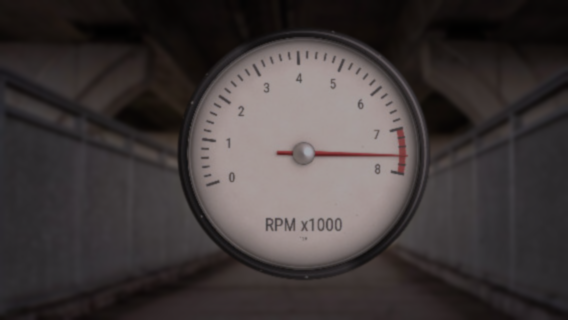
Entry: rpm 7600
